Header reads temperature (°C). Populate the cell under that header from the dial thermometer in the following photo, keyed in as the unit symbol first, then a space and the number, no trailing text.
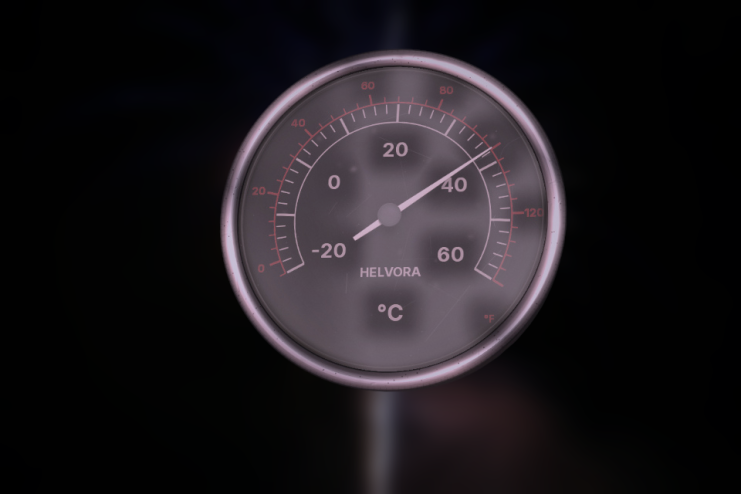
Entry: °C 38
